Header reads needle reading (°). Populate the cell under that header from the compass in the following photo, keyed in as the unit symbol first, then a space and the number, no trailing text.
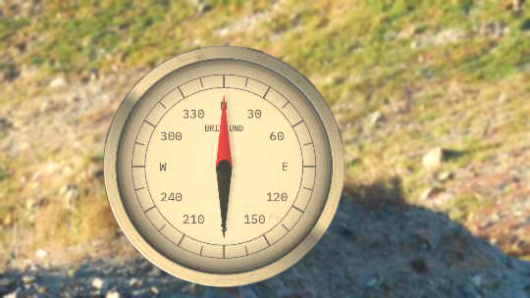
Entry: ° 0
